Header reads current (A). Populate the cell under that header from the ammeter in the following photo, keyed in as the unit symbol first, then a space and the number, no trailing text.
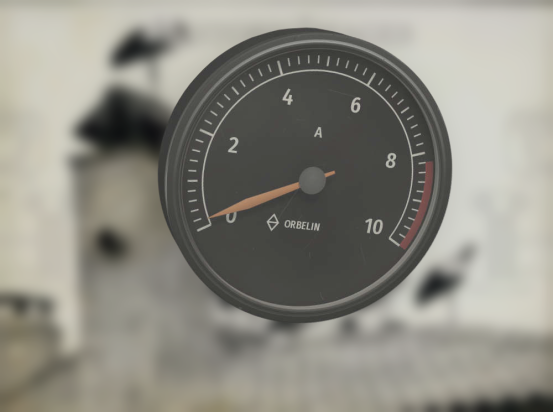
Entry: A 0.2
